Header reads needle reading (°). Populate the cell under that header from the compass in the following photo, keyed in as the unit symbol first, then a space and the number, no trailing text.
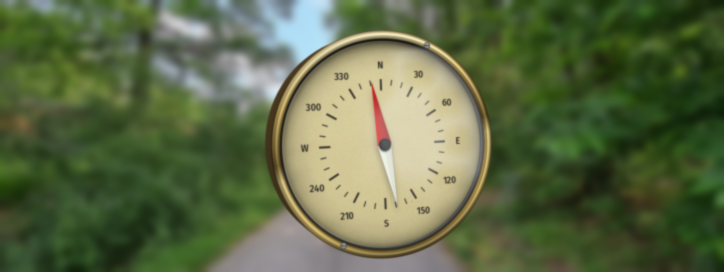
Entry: ° 350
